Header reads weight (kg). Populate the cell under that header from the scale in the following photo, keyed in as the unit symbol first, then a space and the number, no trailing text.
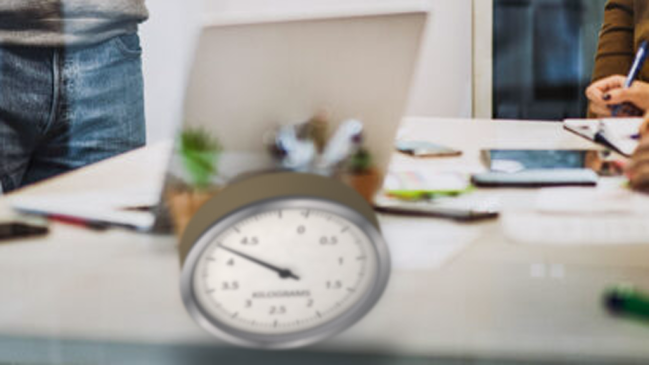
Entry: kg 4.25
